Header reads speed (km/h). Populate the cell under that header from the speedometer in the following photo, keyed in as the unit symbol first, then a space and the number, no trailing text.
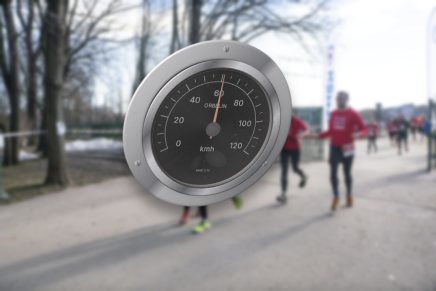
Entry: km/h 60
